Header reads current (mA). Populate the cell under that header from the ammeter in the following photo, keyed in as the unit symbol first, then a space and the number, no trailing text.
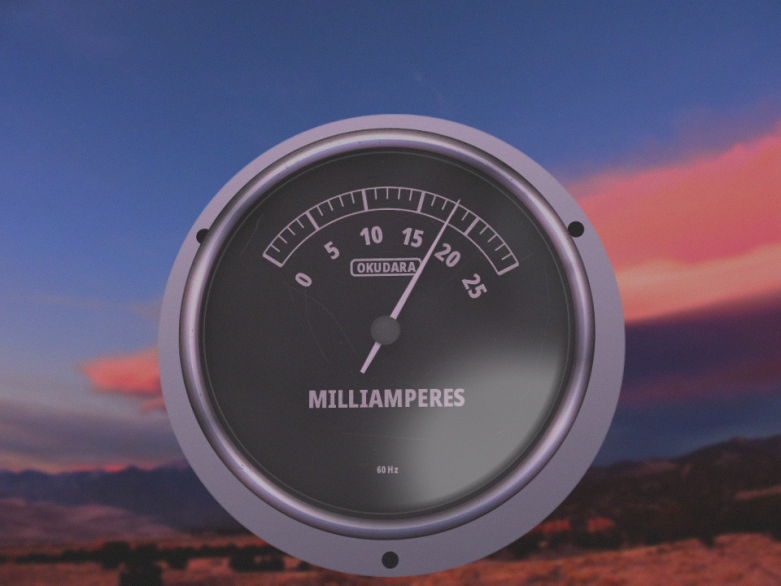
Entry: mA 18
